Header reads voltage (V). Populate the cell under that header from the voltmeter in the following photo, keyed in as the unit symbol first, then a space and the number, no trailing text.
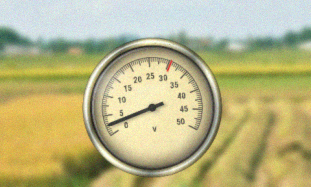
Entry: V 2.5
